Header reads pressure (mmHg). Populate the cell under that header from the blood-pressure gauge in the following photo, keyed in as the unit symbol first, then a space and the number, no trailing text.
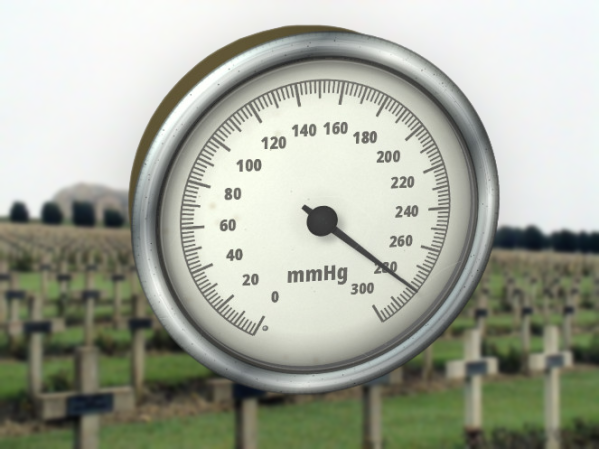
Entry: mmHg 280
